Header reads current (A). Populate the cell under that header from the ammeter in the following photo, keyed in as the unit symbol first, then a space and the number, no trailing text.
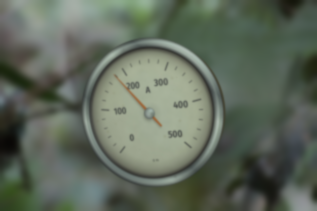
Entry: A 180
